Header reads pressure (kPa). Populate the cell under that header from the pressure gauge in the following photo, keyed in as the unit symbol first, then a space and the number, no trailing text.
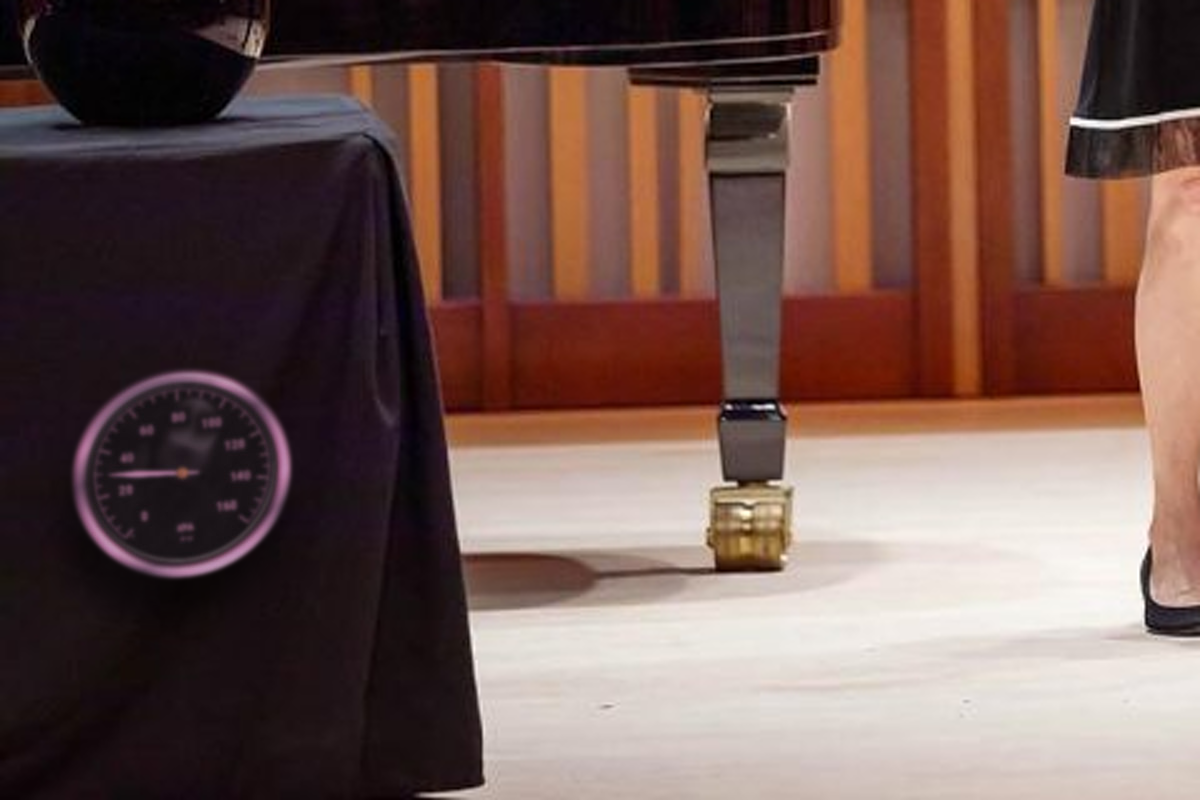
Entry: kPa 30
